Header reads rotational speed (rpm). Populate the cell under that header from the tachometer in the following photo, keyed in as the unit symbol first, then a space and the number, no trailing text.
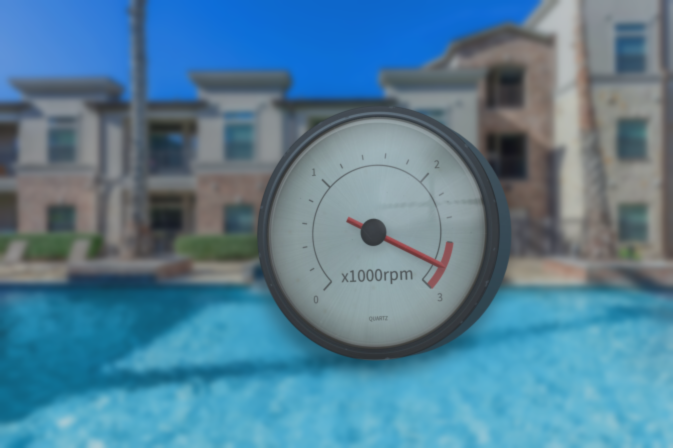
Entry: rpm 2800
